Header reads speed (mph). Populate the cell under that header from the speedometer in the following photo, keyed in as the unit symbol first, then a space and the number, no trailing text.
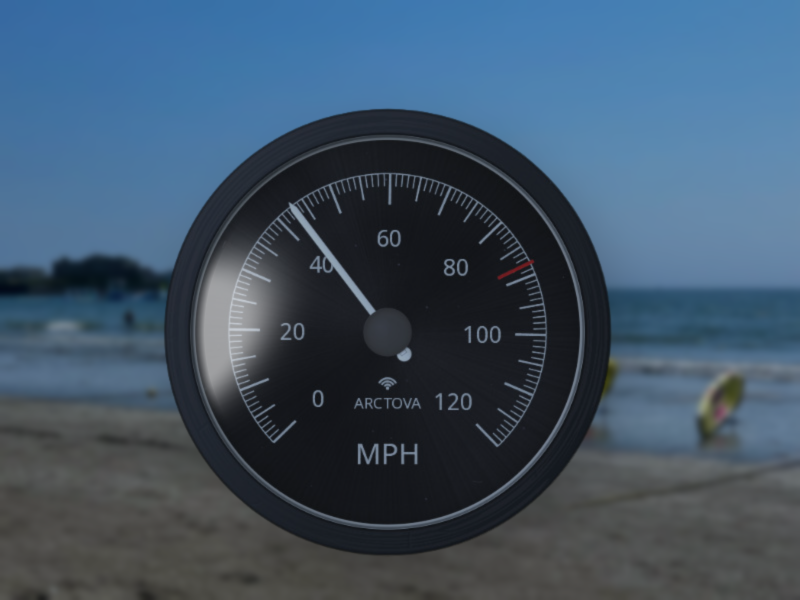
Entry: mph 43
